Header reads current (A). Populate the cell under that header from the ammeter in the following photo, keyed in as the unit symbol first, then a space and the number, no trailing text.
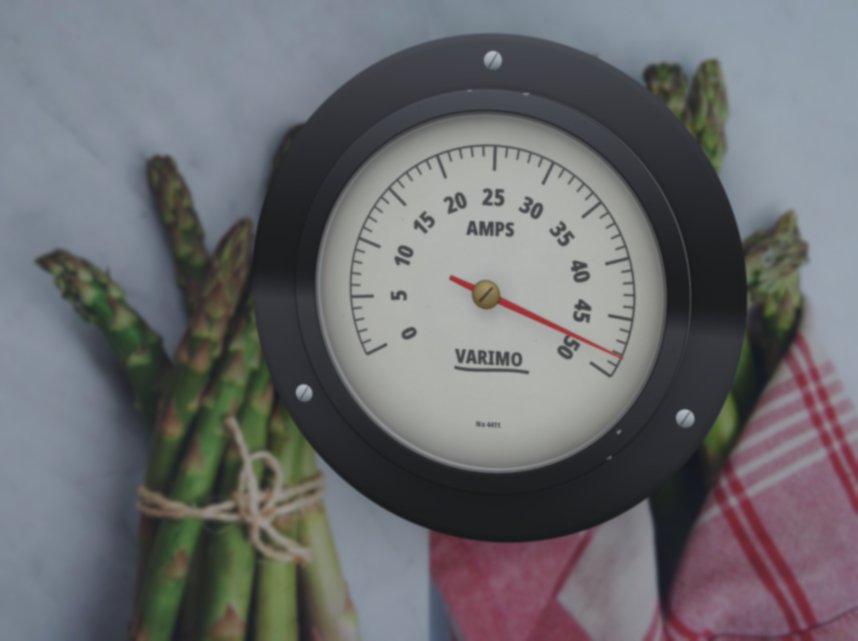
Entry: A 48
